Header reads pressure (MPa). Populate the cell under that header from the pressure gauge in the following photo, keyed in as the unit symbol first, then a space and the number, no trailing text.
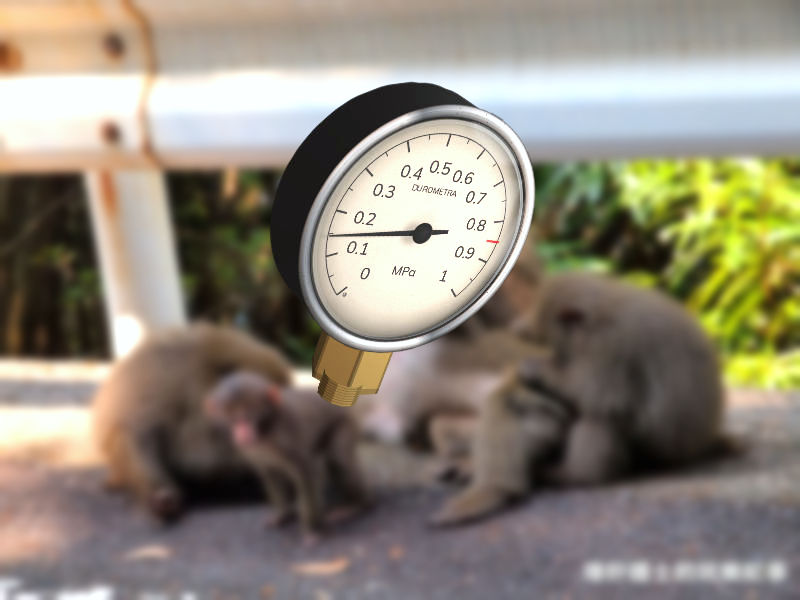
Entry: MPa 0.15
